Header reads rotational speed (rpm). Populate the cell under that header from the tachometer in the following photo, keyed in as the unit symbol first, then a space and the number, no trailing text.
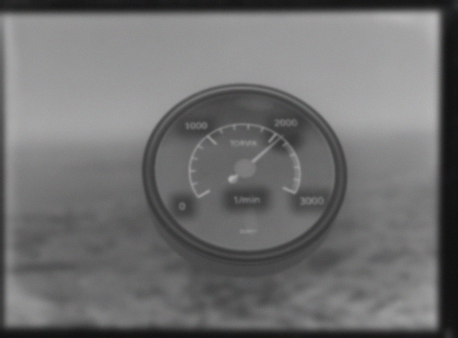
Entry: rpm 2100
